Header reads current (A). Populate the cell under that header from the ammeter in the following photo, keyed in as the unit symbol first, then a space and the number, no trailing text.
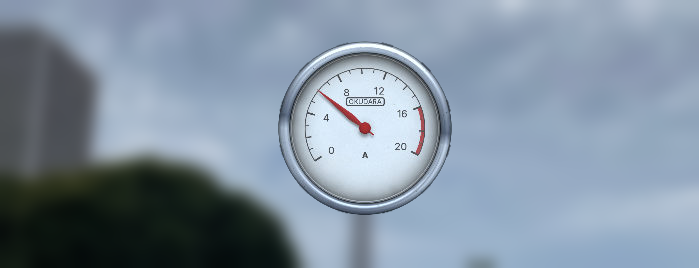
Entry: A 6
